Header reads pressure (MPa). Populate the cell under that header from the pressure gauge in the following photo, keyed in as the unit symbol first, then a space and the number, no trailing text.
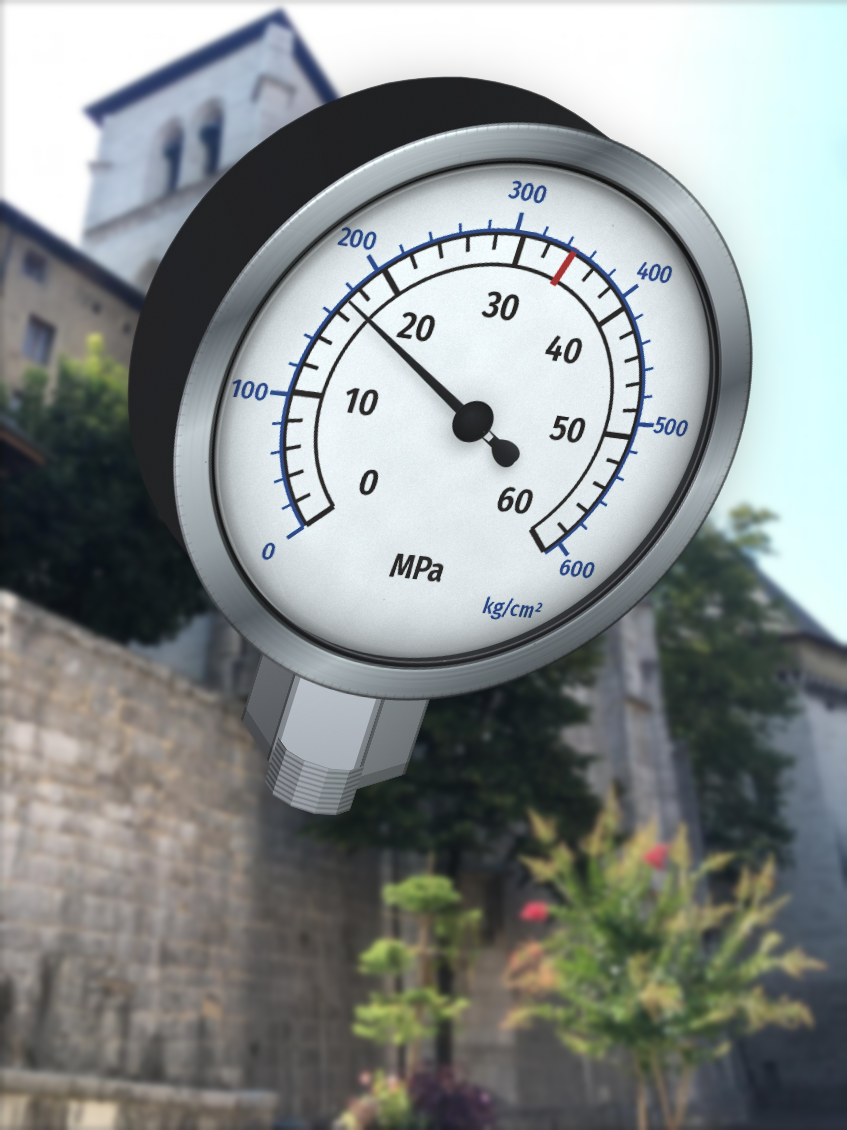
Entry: MPa 17
